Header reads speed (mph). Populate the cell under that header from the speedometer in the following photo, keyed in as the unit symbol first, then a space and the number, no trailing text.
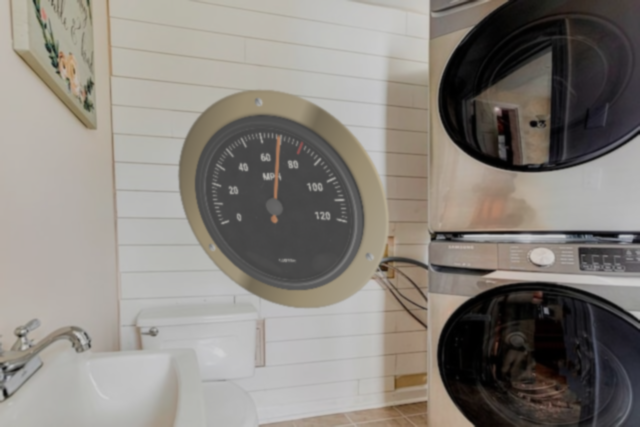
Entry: mph 70
